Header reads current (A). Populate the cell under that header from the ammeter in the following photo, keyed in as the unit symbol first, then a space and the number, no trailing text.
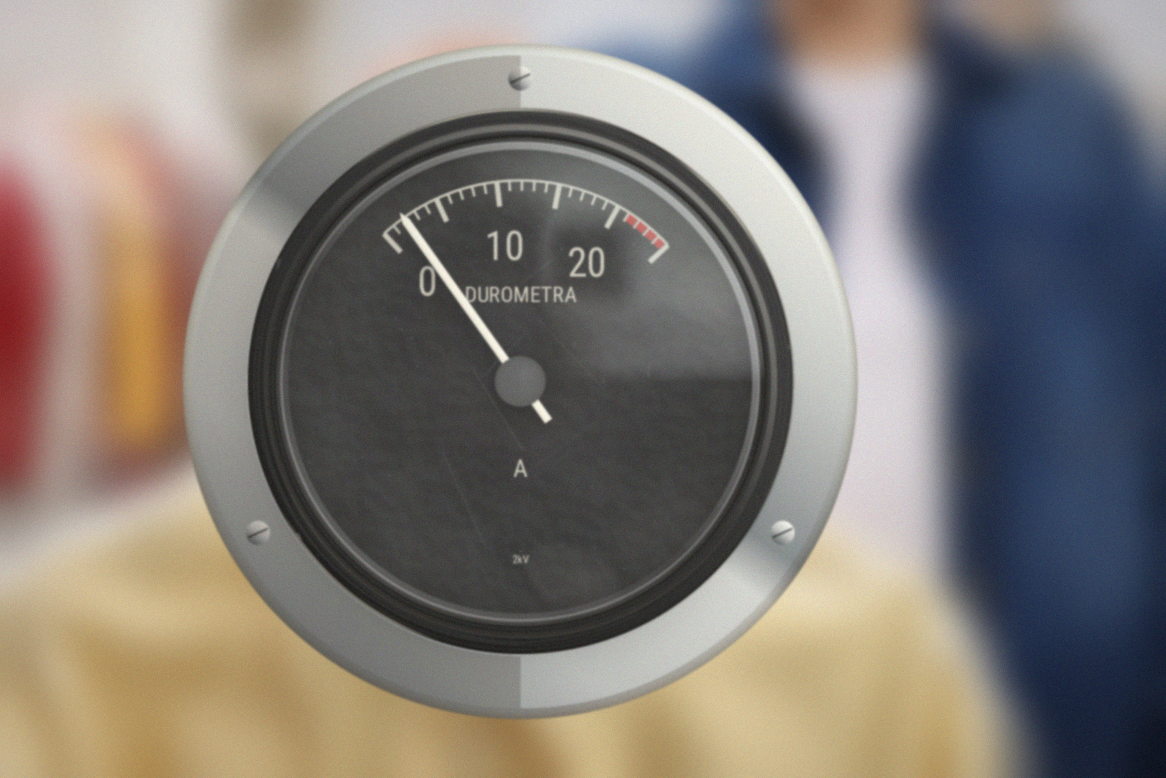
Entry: A 2
